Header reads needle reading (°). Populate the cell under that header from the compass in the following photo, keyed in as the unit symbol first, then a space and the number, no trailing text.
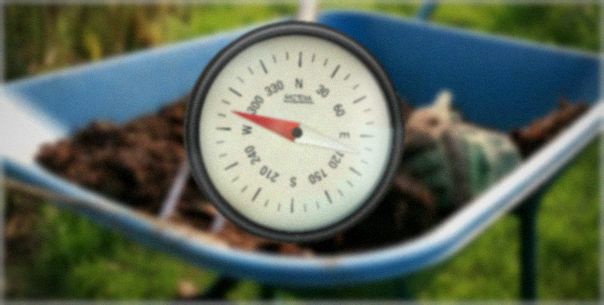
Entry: ° 285
